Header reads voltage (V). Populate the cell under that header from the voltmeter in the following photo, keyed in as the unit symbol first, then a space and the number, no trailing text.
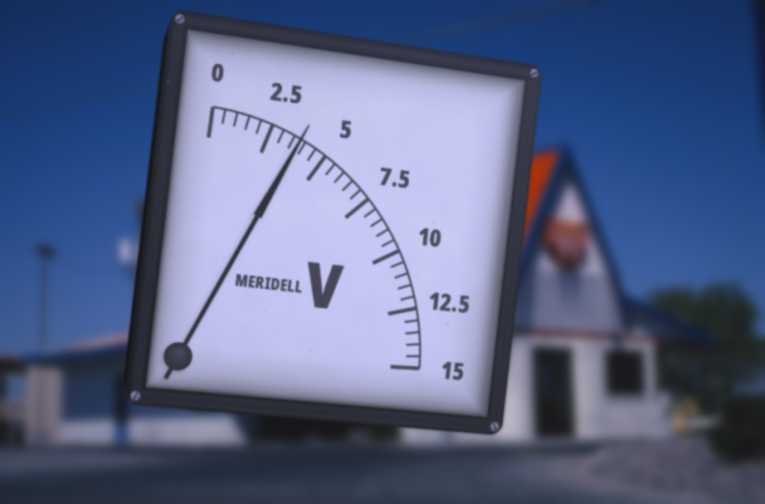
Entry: V 3.75
